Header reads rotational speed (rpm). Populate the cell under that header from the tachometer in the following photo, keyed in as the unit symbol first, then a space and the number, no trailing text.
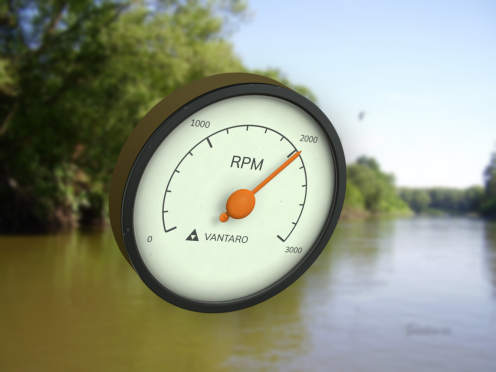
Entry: rpm 2000
